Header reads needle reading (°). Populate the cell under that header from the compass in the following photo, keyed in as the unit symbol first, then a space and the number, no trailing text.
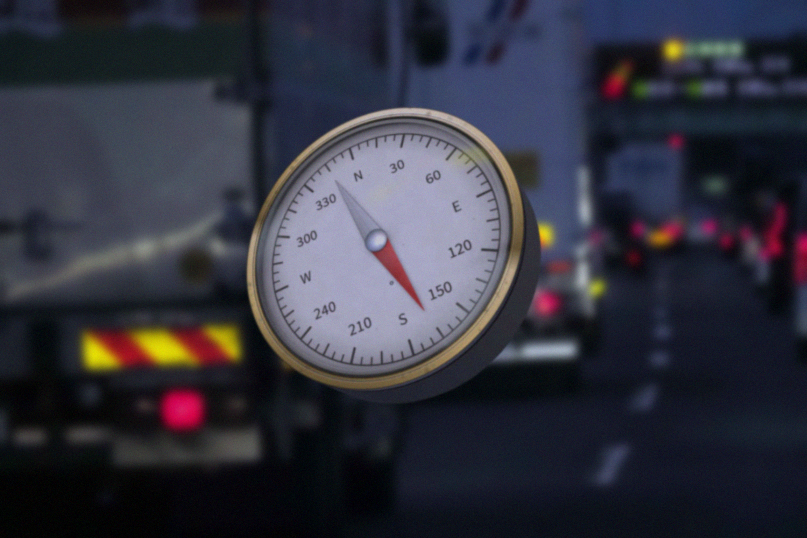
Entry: ° 165
